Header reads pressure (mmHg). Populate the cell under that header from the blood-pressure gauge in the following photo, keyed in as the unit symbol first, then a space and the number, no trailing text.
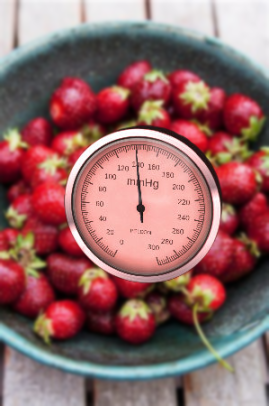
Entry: mmHg 140
